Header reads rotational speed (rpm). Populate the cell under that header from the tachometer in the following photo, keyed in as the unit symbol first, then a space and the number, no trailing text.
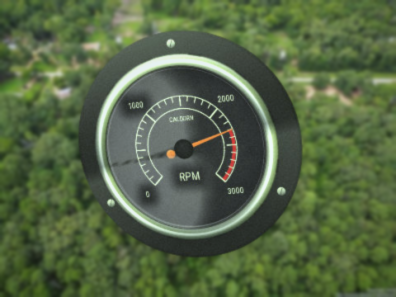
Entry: rpm 2300
